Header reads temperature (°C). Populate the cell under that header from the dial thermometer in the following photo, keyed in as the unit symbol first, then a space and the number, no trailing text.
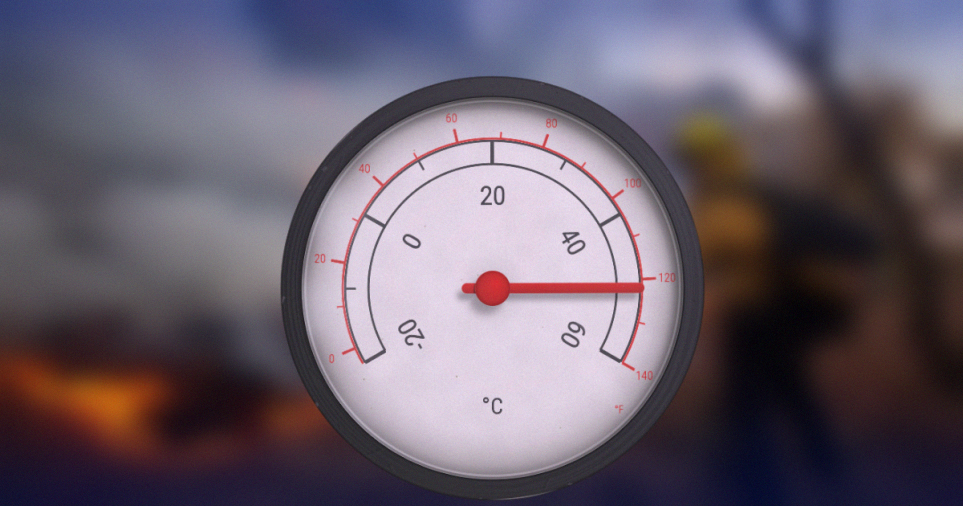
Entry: °C 50
